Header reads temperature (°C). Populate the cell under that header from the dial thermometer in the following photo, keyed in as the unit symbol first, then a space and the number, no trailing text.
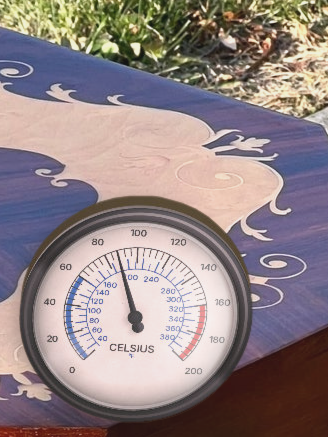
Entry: °C 88
